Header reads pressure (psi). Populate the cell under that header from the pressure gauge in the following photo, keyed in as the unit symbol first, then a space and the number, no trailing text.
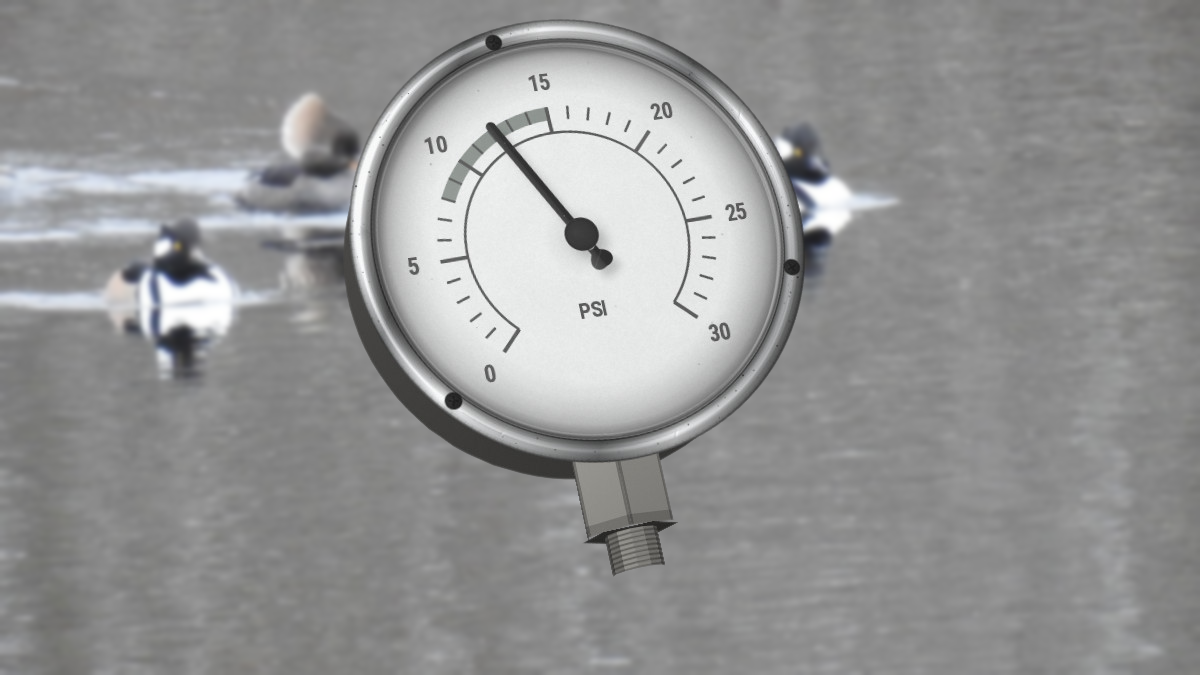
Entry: psi 12
